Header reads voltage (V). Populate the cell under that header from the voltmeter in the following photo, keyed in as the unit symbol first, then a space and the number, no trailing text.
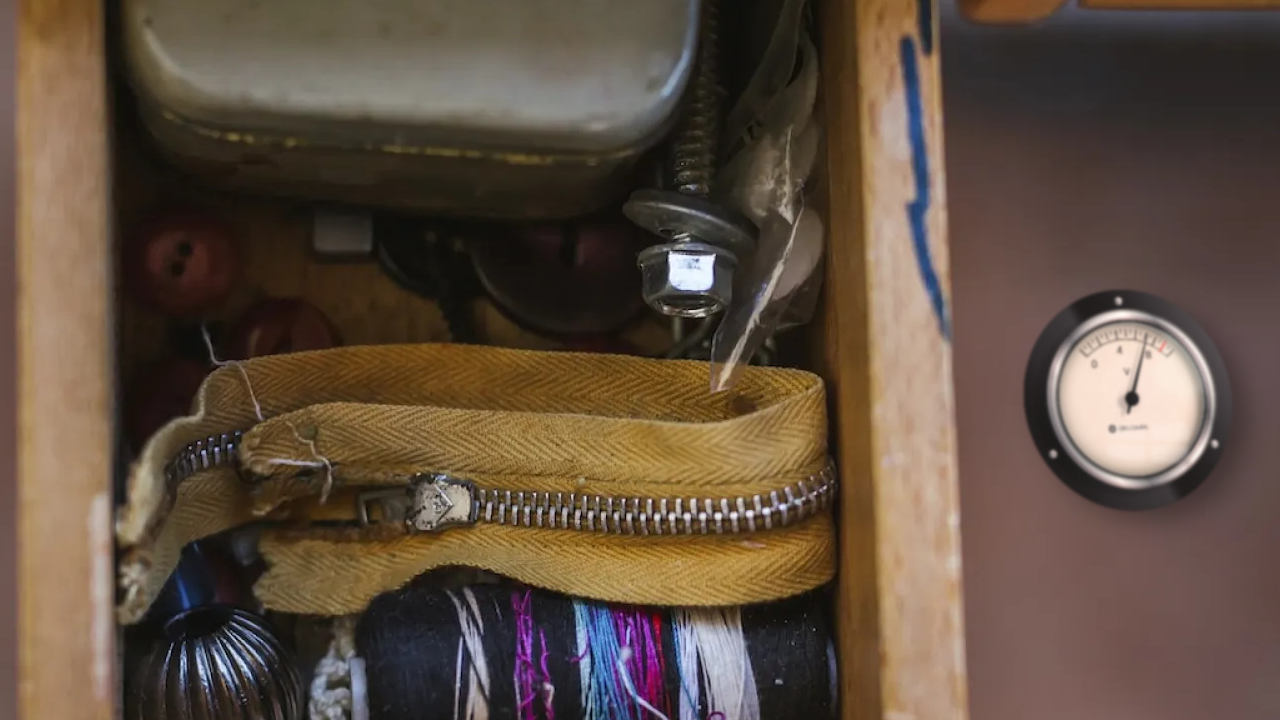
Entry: V 7
